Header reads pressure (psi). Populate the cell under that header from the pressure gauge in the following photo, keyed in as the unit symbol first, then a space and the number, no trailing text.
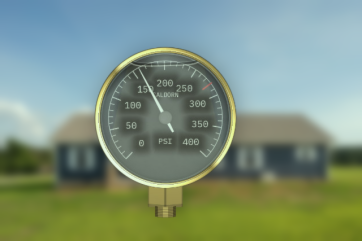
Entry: psi 160
